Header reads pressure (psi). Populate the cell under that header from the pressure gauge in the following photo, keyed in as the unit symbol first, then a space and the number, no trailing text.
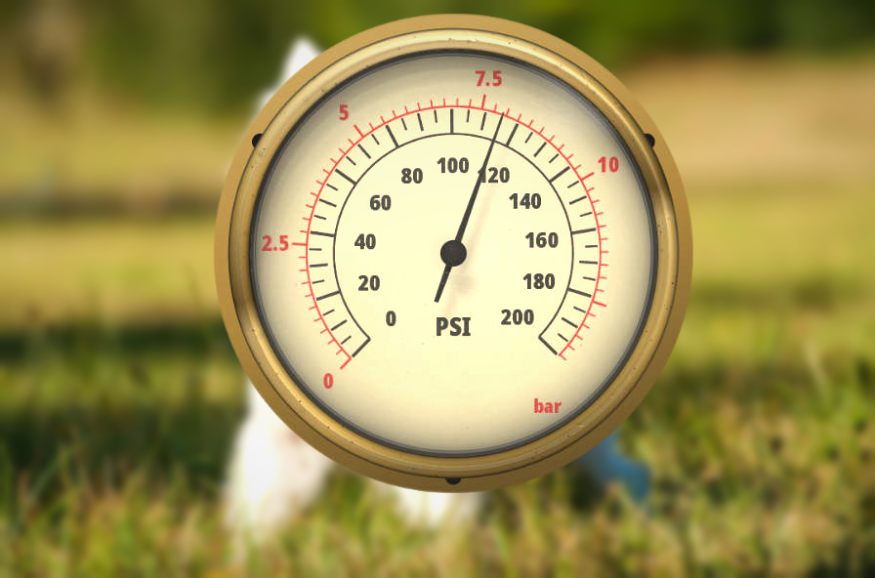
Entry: psi 115
